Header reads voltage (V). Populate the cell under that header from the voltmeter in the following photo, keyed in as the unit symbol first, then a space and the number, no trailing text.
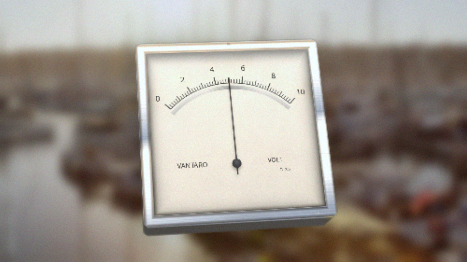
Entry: V 5
